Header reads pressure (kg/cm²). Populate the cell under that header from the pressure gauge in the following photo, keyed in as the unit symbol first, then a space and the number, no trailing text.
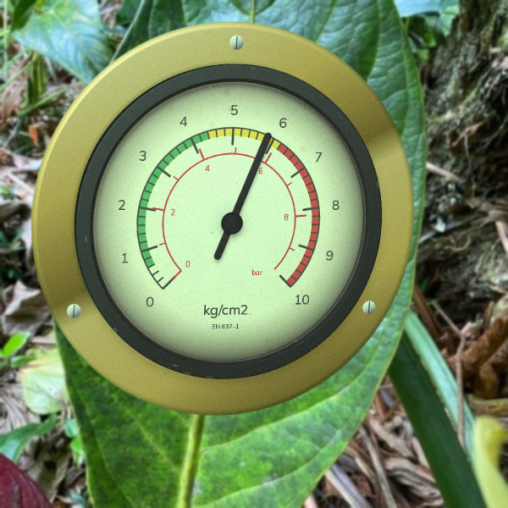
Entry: kg/cm² 5.8
